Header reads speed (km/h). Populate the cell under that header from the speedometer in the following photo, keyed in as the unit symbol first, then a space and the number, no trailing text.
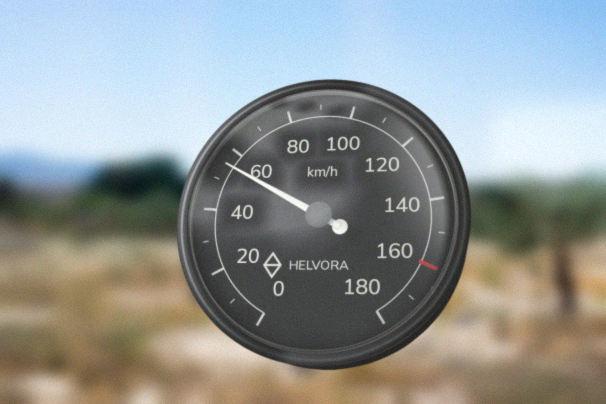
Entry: km/h 55
